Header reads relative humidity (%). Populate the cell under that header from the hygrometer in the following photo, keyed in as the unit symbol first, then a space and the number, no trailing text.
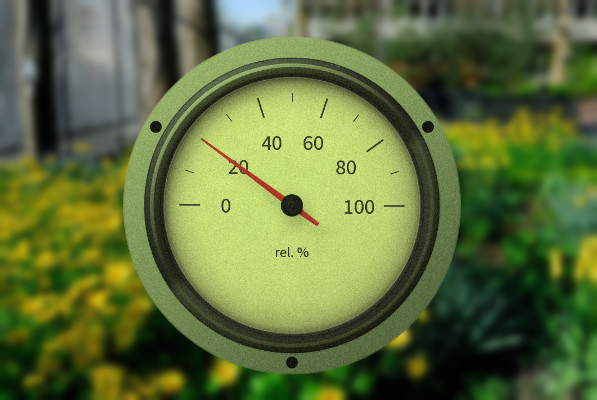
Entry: % 20
